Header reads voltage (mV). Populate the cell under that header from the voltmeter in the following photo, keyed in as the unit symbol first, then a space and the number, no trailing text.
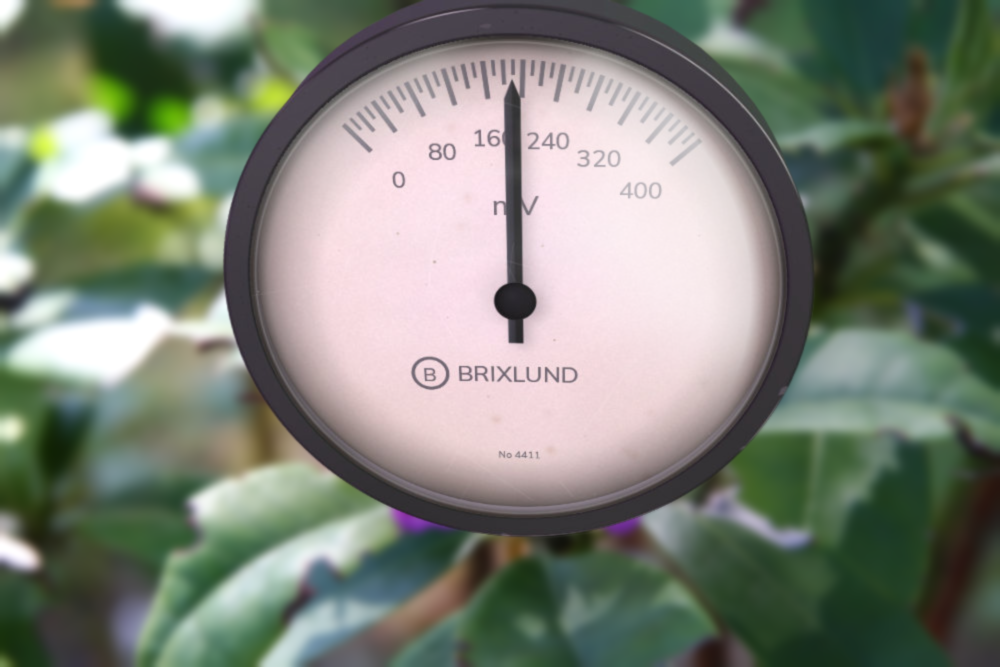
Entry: mV 190
